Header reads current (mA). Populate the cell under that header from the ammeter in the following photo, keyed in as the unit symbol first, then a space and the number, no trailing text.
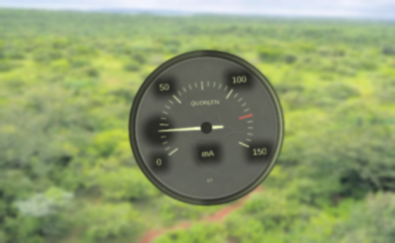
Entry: mA 20
